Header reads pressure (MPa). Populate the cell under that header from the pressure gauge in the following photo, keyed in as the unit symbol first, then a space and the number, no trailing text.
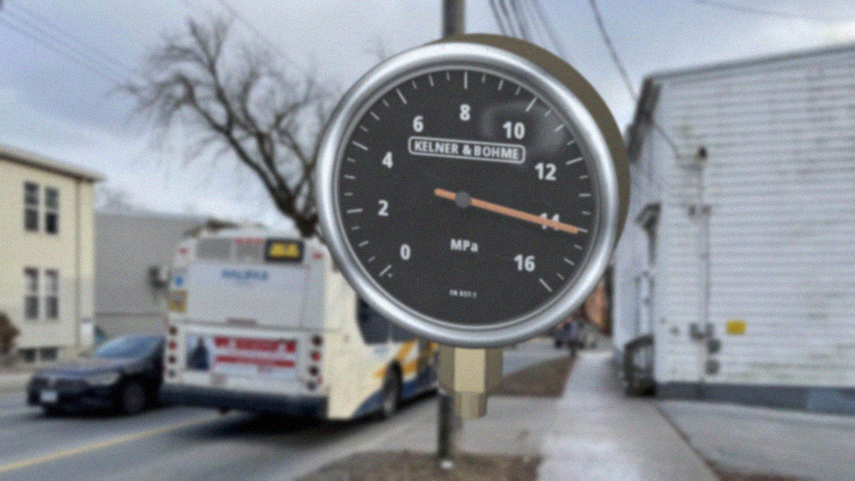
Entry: MPa 14
